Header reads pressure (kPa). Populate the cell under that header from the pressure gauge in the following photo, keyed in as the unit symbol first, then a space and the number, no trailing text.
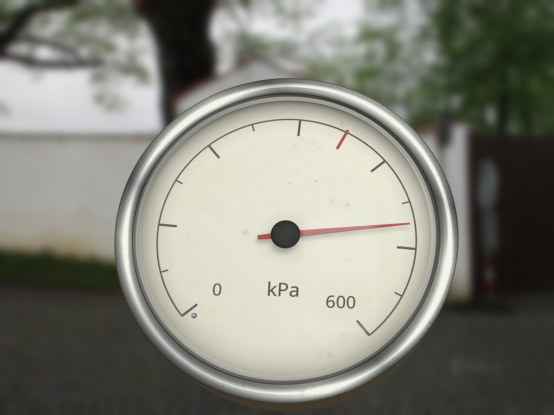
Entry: kPa 475
